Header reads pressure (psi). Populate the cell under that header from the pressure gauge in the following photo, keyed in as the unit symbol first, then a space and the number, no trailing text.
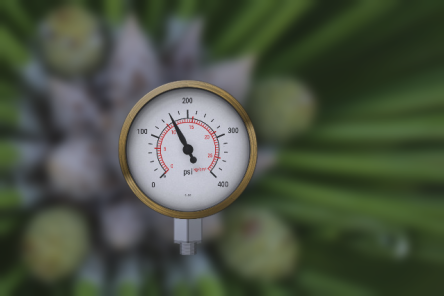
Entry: psi 160
